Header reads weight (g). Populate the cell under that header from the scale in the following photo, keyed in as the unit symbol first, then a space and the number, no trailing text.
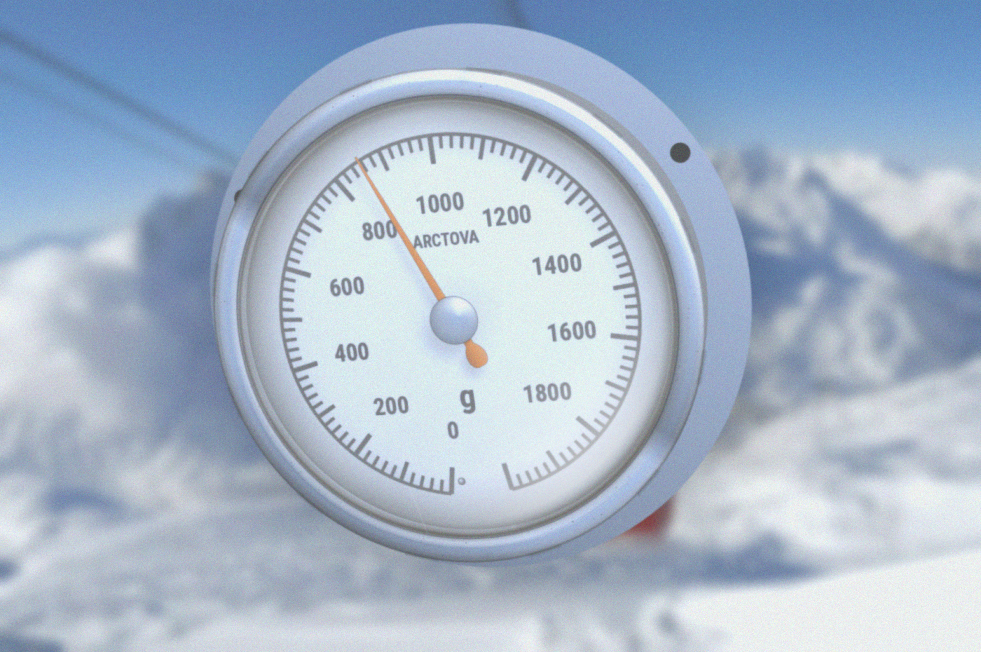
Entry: g 860
